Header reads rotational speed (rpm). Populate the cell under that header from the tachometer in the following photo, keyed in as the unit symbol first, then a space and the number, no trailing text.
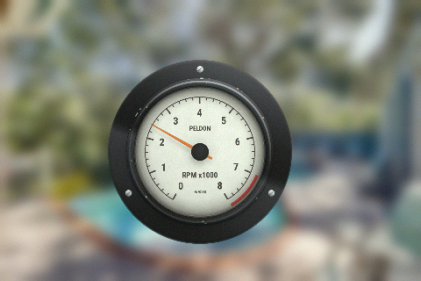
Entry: rpm 2400
